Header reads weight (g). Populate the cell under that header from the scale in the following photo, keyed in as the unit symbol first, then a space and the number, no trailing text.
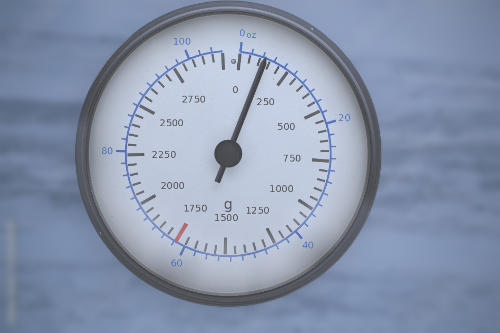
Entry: g 125
